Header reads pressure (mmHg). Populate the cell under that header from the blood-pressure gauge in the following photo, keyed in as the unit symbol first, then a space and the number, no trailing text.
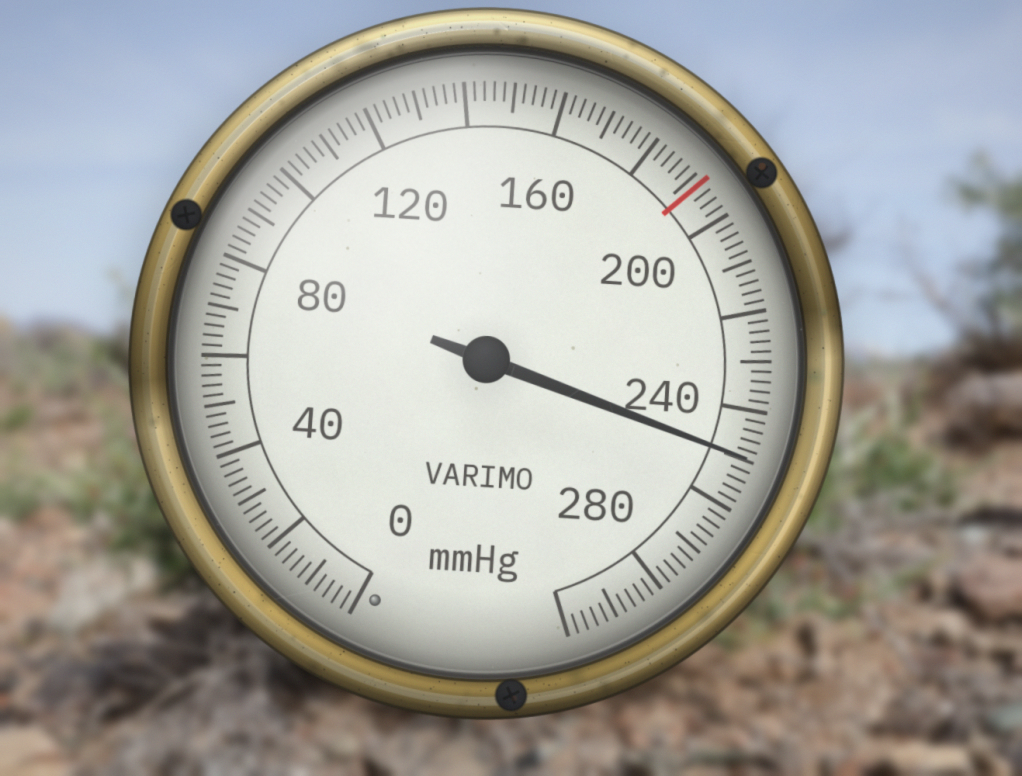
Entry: mmHg 250
